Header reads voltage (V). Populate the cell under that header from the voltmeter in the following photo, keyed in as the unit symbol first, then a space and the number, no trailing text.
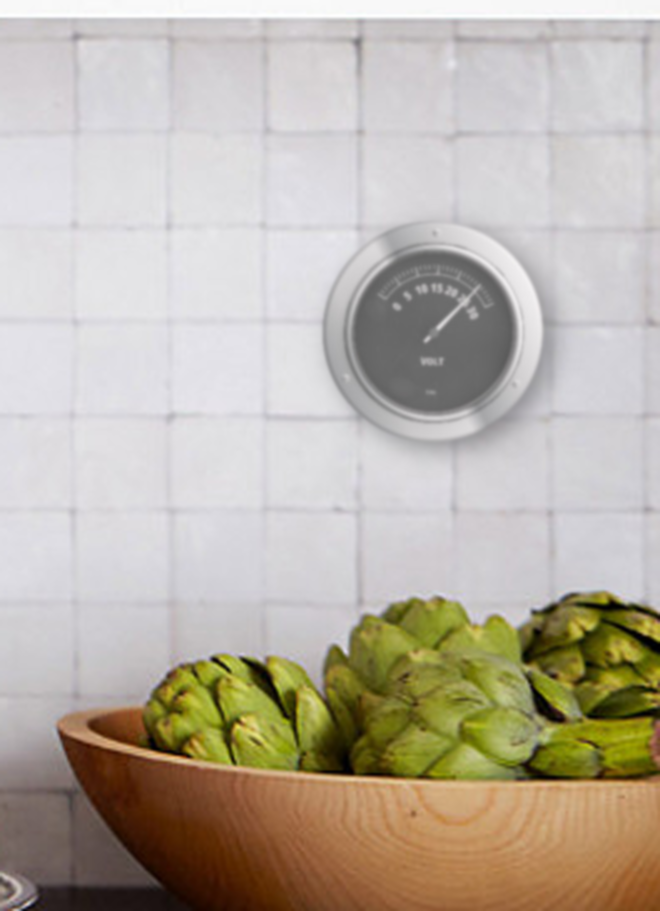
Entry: V 25
